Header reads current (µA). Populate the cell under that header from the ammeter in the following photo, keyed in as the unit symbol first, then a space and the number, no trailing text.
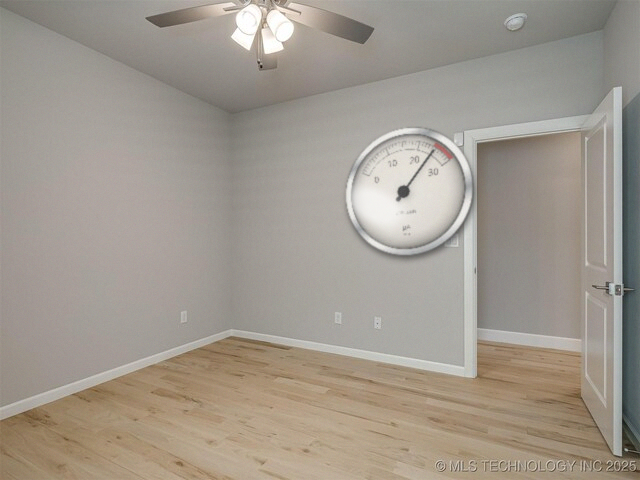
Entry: µA 25
